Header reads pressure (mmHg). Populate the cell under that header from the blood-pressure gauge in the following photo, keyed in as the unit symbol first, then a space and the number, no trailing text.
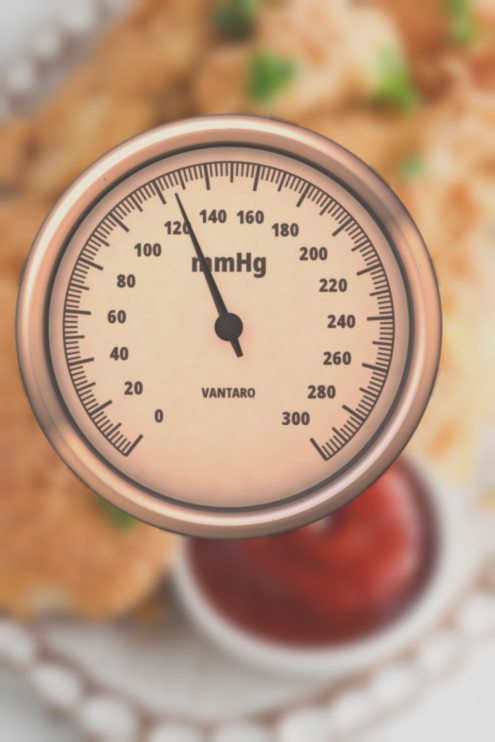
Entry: mmHg 126
